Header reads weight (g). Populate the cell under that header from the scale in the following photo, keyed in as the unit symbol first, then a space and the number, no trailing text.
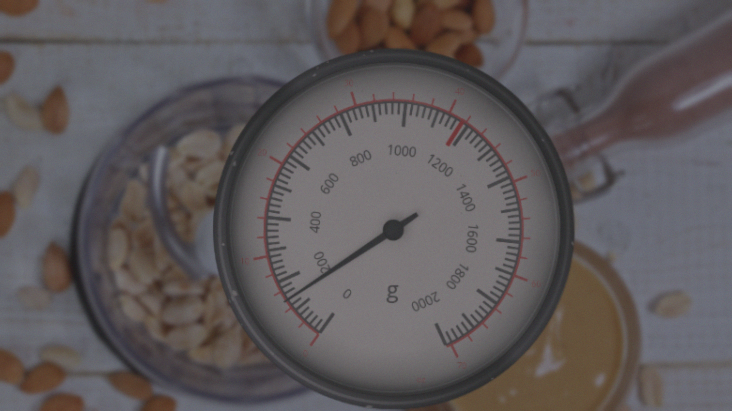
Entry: g 140
